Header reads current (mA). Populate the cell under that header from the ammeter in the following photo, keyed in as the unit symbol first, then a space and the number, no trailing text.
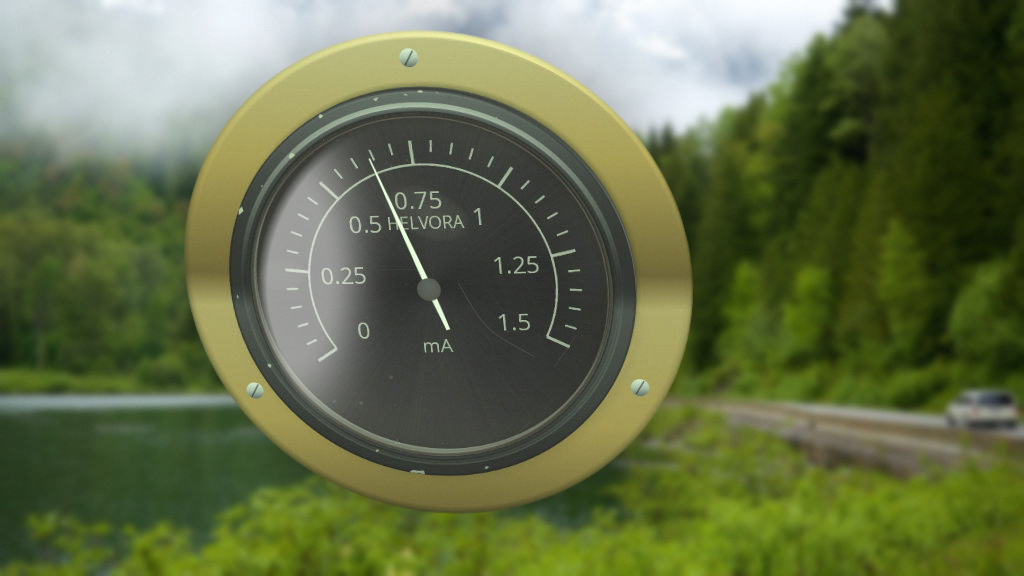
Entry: mA 0.65
